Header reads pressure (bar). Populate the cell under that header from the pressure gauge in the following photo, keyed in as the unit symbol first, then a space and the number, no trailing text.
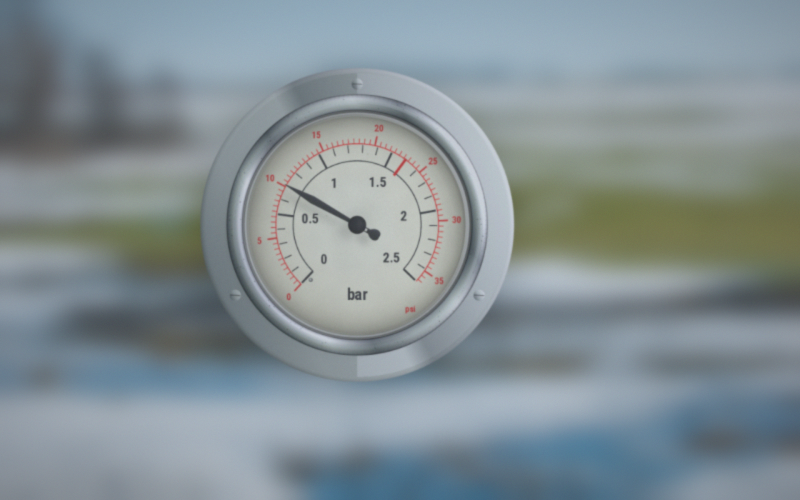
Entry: bar 0.7
